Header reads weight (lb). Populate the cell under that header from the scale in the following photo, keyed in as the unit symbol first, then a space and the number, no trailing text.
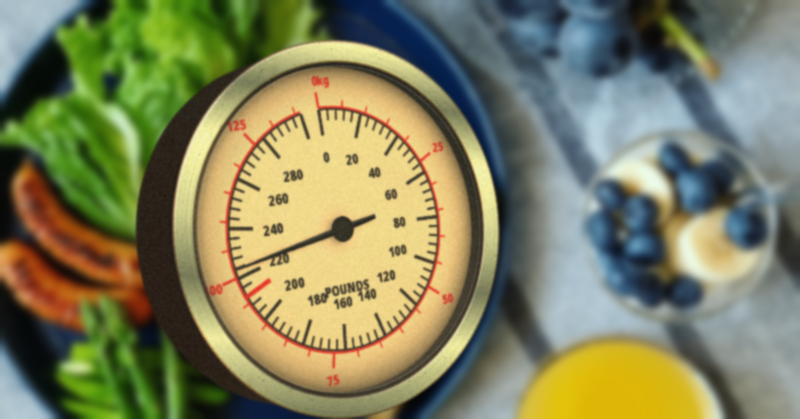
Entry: lb 224
